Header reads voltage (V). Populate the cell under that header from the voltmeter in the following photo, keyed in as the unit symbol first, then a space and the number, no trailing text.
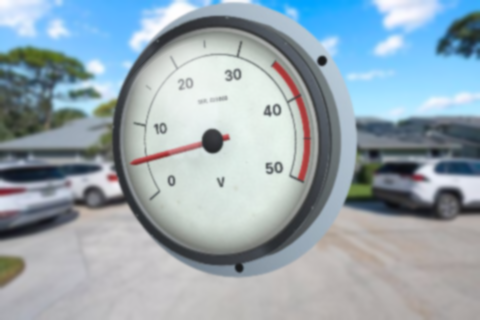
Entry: V 5
